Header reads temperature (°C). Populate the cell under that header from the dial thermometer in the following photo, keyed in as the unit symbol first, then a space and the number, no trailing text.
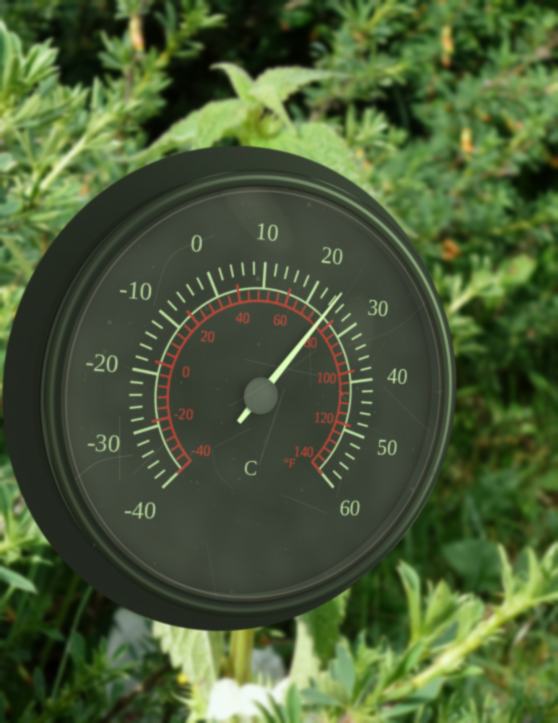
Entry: °C 24
